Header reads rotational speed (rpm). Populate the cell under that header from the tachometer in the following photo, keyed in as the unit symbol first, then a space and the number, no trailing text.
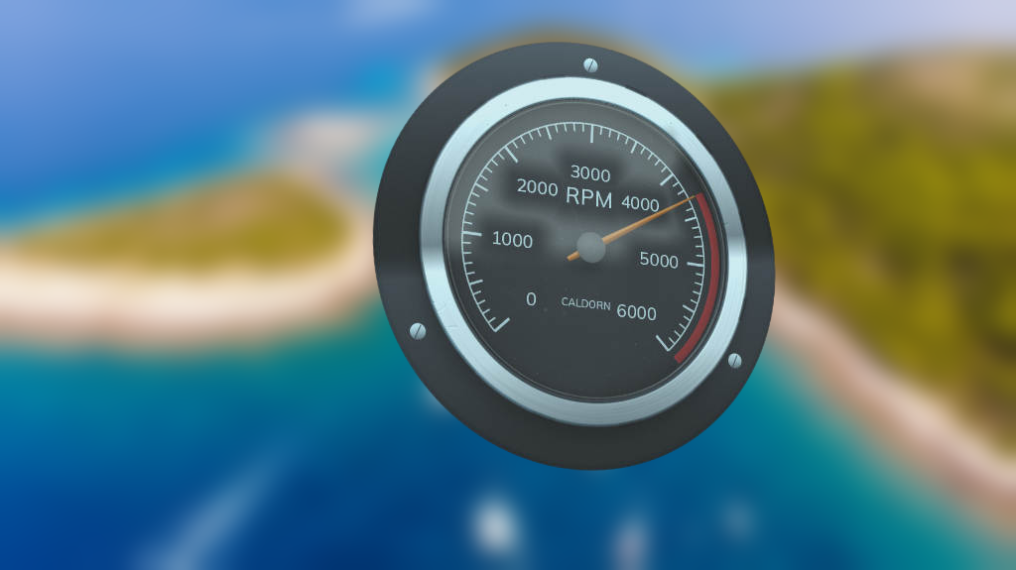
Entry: rpm 4300
